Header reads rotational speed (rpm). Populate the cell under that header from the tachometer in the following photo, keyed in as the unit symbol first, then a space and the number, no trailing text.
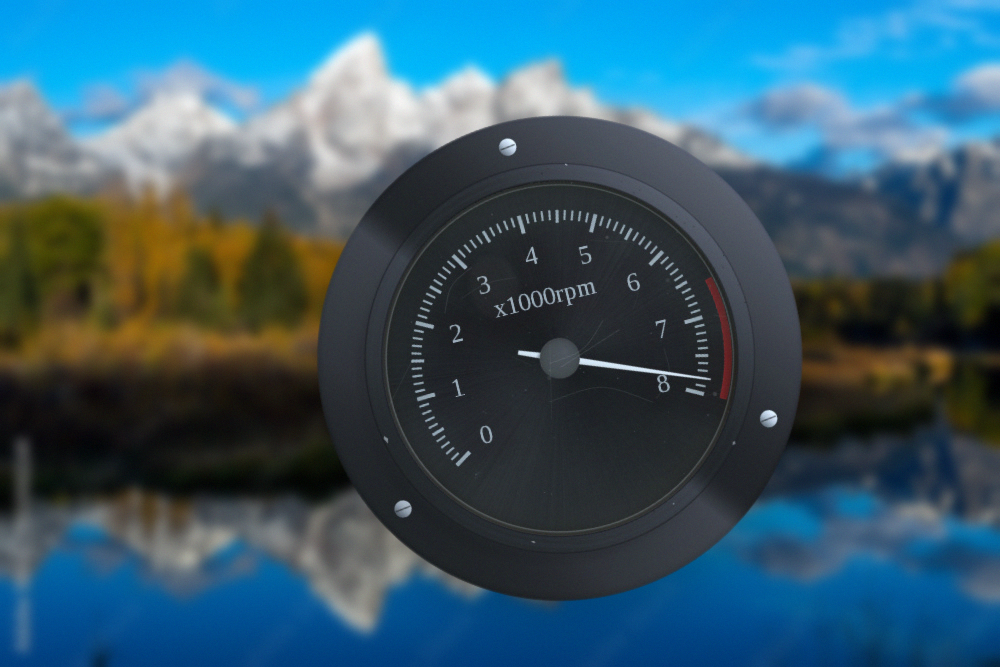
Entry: rpm 7800
